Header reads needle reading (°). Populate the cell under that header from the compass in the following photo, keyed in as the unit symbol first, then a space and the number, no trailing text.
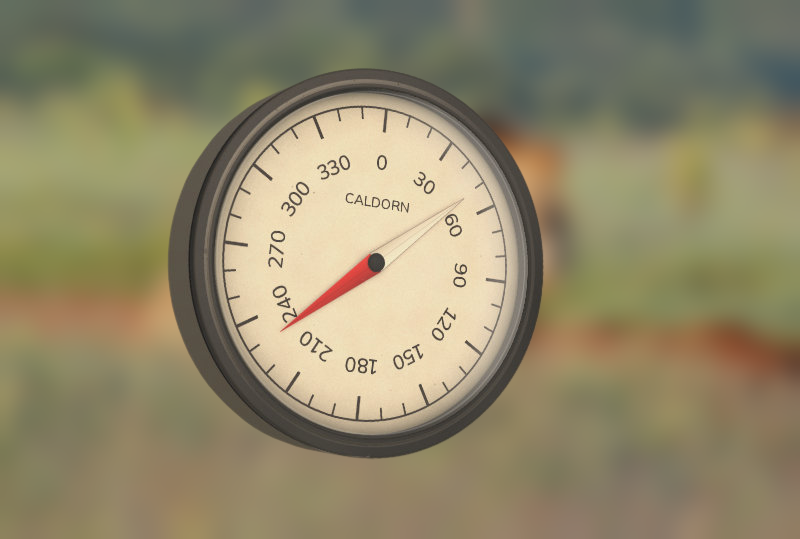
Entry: ° 230
